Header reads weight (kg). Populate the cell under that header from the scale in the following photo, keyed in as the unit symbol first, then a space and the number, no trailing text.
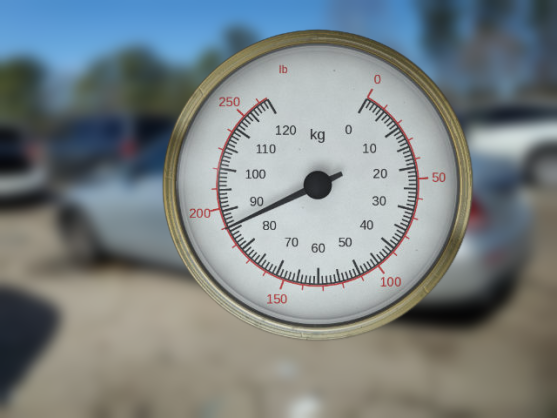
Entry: kg 86
